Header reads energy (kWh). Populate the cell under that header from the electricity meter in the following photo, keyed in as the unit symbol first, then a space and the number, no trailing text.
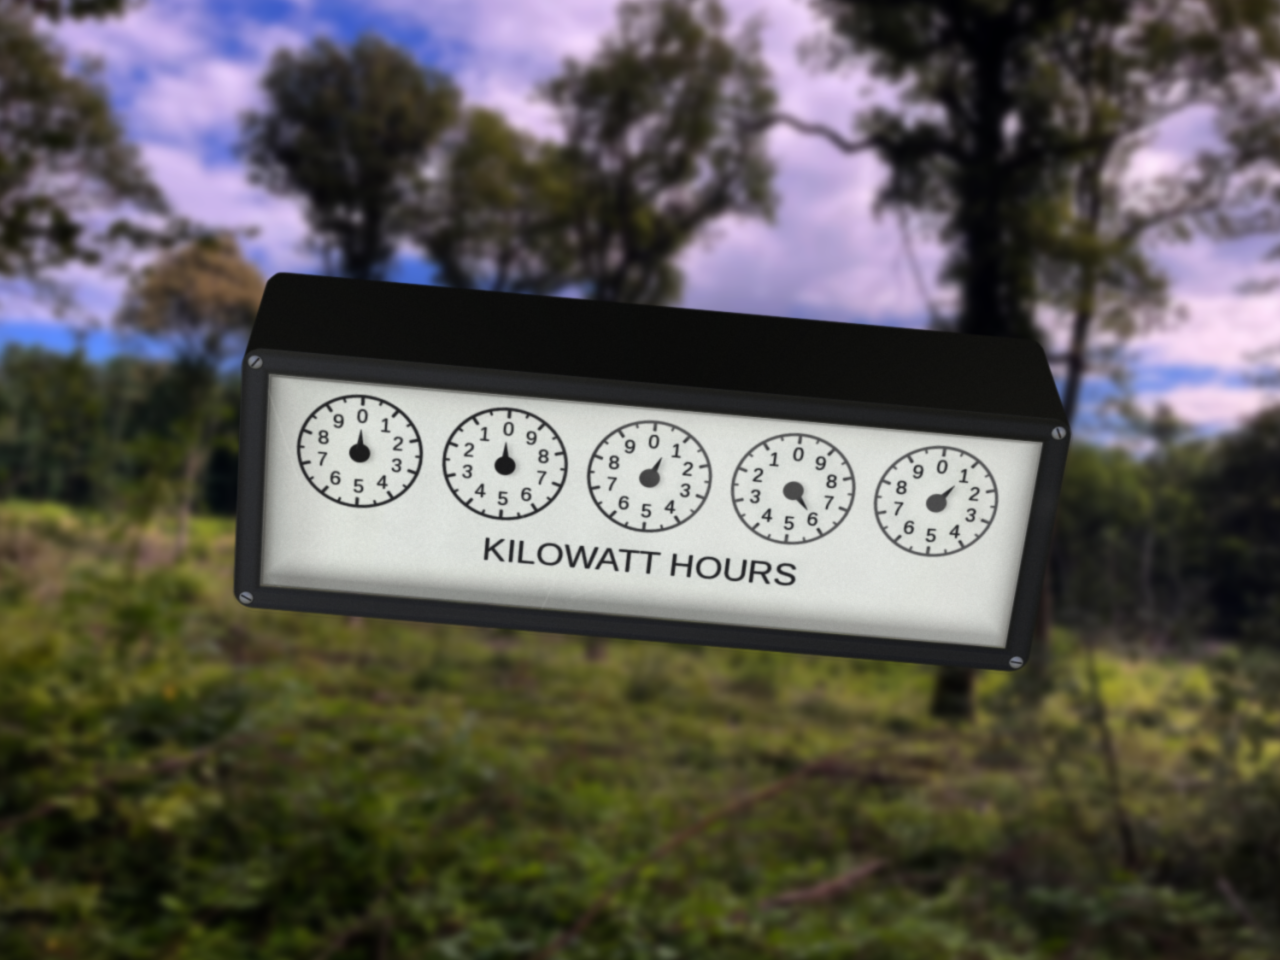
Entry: kWh 61
